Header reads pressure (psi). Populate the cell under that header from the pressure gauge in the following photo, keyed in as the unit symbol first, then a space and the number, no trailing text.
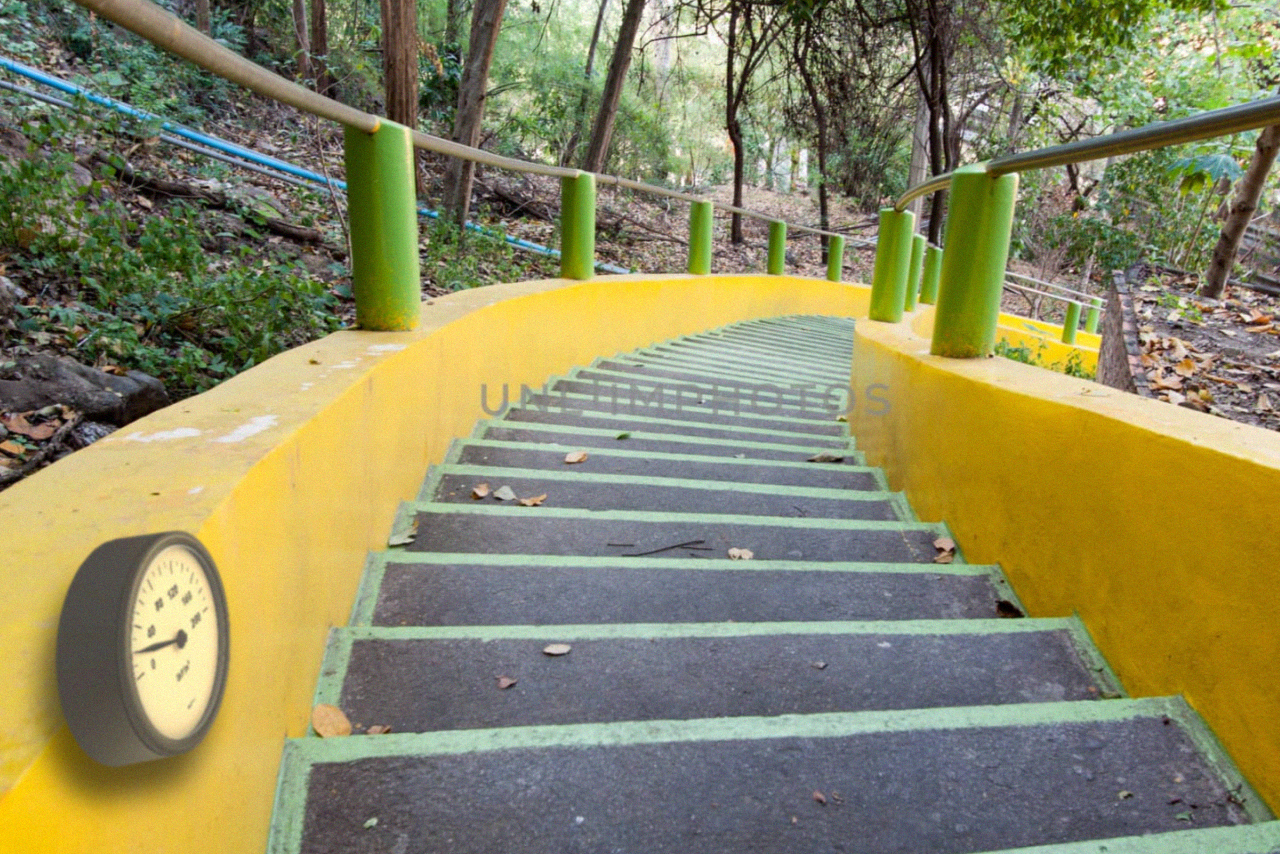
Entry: psi 20
